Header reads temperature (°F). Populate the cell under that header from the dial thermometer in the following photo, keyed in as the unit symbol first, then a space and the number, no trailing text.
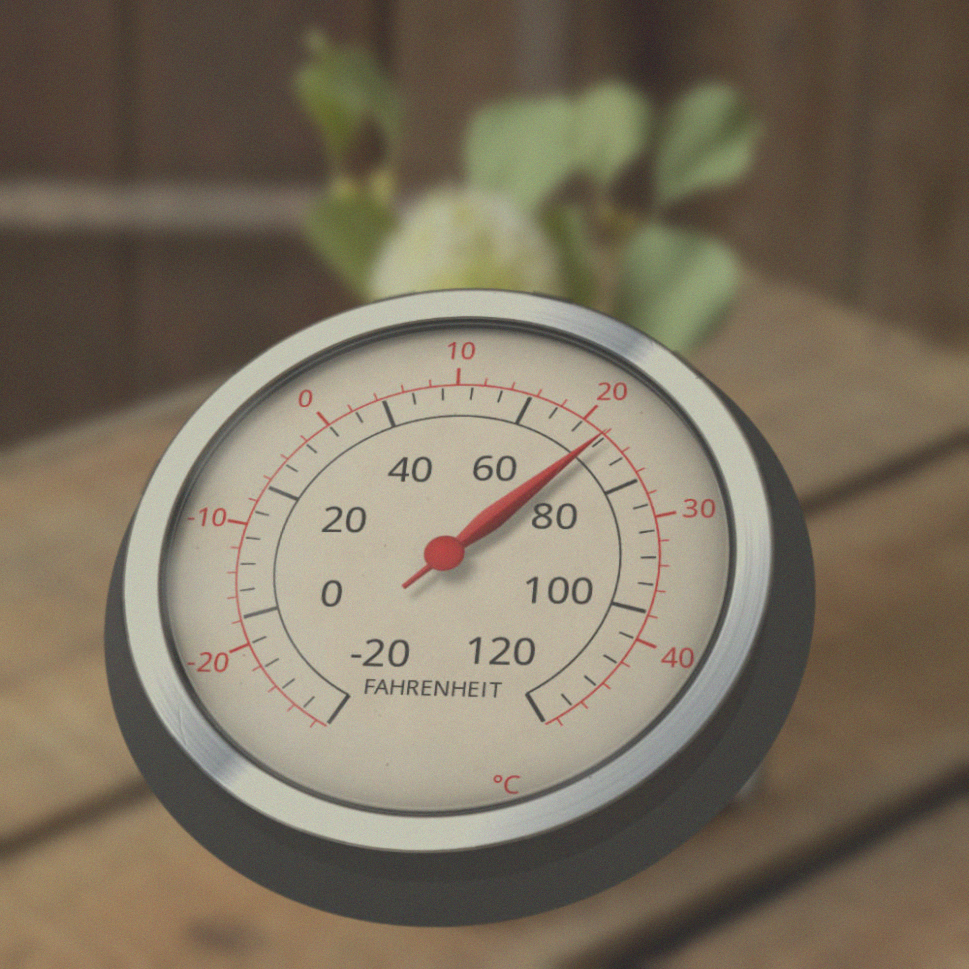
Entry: °F 72
